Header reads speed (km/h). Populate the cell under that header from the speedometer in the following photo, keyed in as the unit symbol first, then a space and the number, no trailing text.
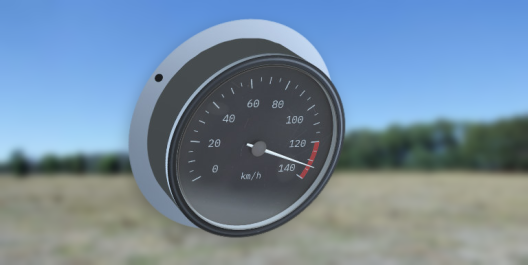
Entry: km/h 132.5
